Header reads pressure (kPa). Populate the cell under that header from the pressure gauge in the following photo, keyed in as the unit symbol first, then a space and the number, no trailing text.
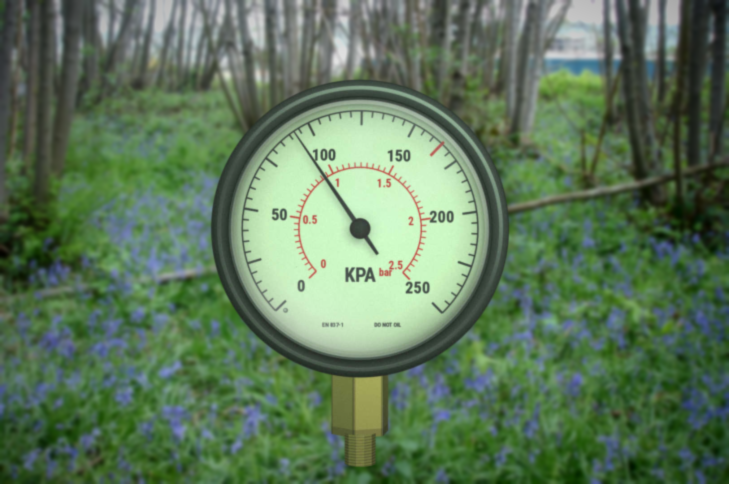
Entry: kPa 92.5
